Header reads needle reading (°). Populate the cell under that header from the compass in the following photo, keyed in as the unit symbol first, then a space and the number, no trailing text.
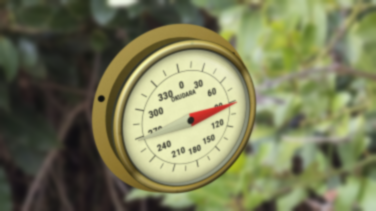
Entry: ° 90
